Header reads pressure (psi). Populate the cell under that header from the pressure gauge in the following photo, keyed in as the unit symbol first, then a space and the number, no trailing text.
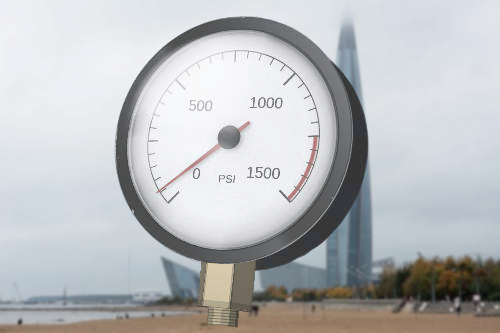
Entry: psi 50
